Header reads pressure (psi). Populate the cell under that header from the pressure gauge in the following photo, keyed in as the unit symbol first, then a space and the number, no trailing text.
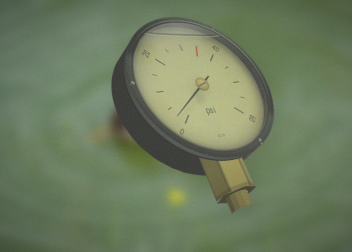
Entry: psi 2.5
